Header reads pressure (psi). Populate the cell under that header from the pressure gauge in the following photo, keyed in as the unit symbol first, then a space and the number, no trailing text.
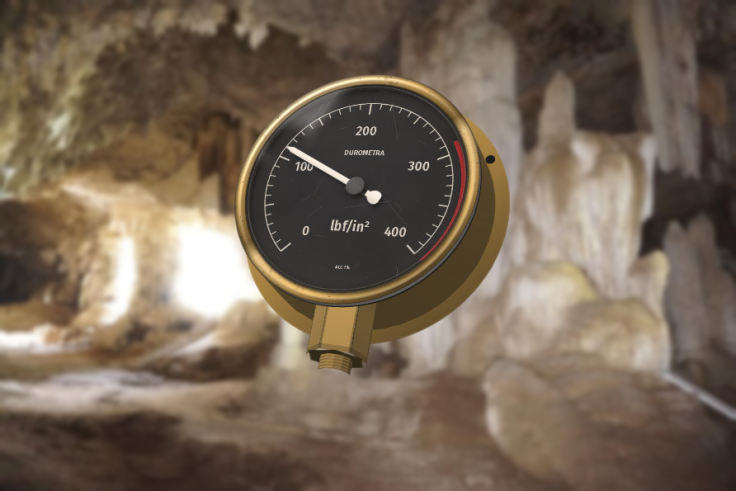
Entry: psi 110
